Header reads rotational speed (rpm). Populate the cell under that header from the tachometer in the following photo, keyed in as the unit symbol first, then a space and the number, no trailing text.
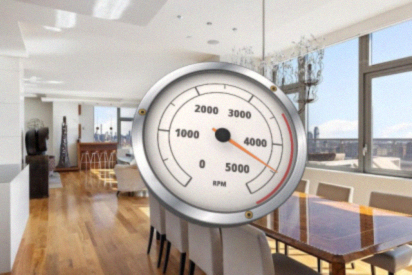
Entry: rpm 4500
